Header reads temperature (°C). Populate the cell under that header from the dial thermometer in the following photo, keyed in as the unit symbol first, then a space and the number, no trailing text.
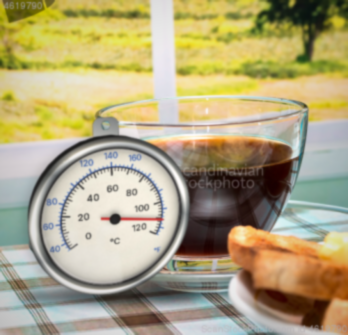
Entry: °C 110
